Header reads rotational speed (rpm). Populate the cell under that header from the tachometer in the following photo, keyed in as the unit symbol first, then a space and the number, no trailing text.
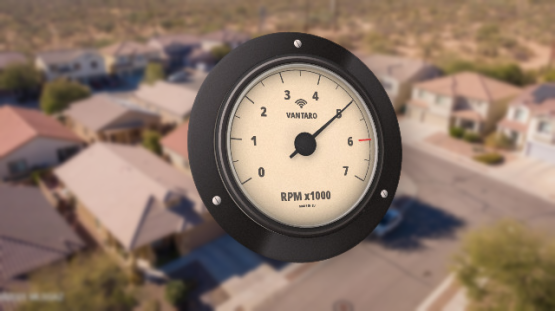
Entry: rpm 5000
